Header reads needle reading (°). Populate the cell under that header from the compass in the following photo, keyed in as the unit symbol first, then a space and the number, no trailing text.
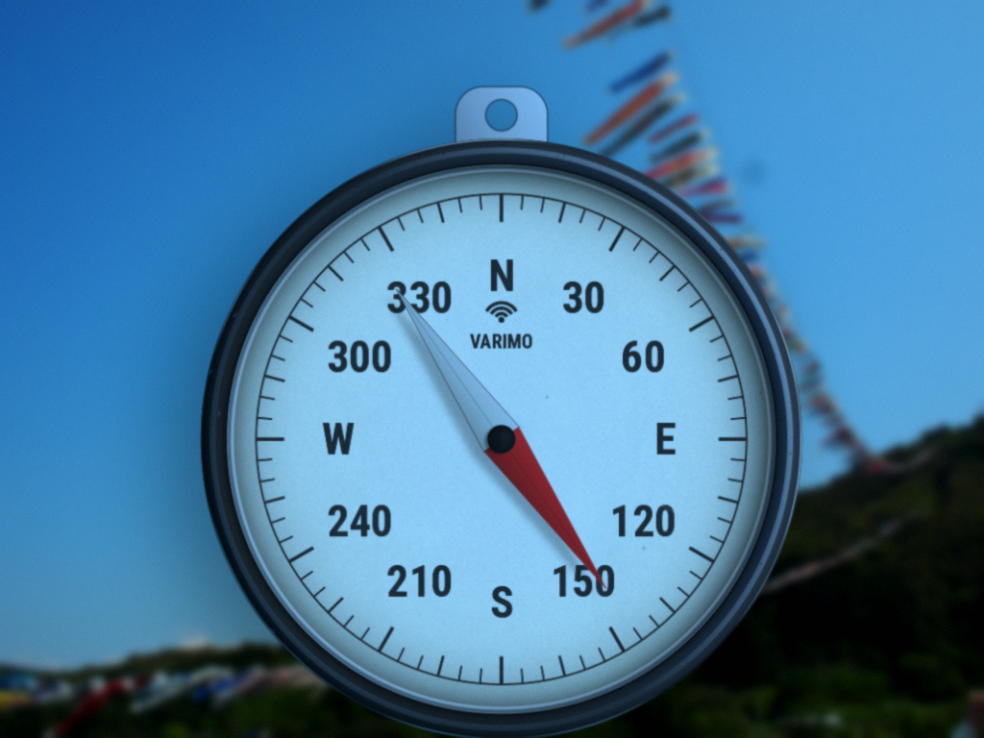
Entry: ° 145
